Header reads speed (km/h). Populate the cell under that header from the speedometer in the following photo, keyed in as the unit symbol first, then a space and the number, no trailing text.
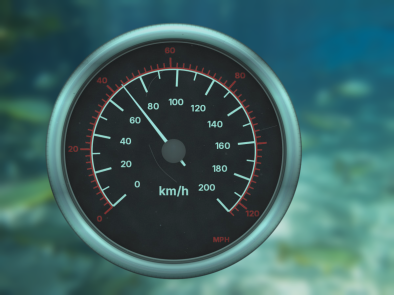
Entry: km/h 70
